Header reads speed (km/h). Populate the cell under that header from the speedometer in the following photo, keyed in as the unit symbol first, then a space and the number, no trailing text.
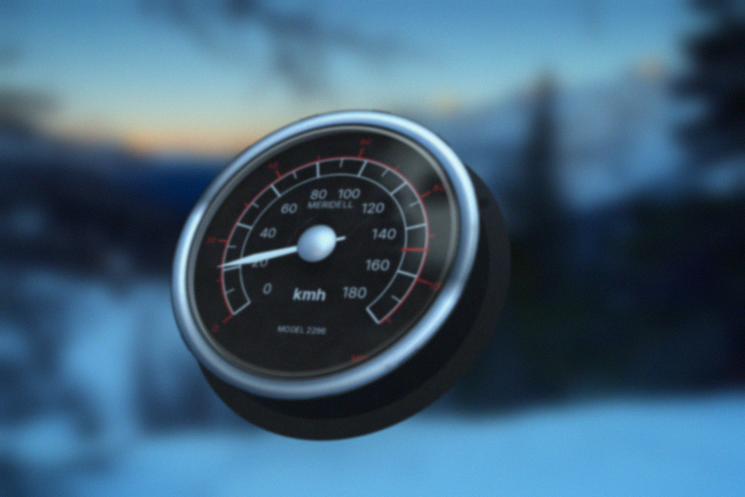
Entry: km/h 20
